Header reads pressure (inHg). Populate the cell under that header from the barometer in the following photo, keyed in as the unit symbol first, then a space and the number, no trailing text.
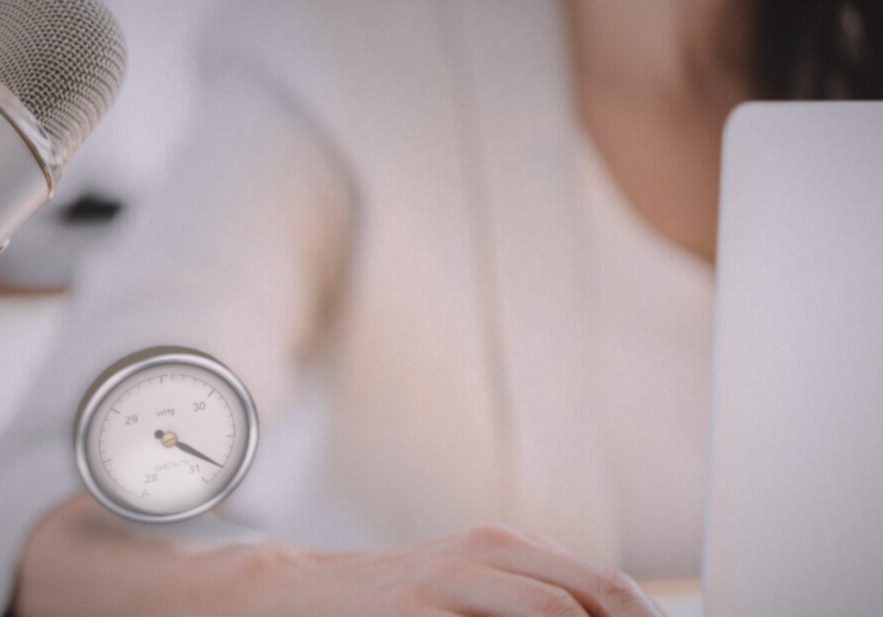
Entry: inHg 30.8
